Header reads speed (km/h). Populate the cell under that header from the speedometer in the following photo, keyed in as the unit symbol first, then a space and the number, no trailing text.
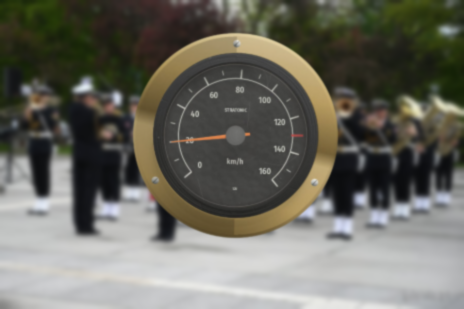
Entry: km/h 20
